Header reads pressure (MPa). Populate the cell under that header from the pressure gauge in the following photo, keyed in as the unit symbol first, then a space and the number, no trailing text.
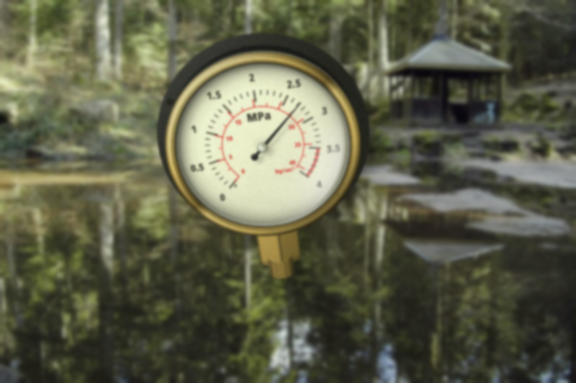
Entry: MPa 2.7
